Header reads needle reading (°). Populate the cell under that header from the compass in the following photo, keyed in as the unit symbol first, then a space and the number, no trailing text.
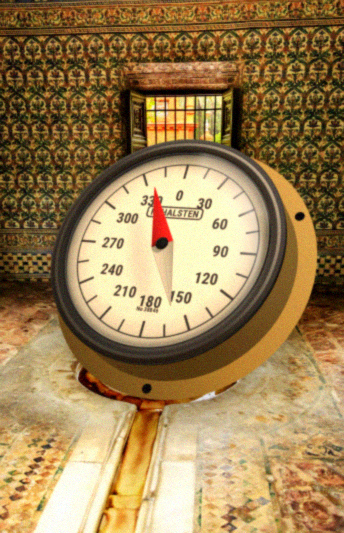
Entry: ° 337.5
